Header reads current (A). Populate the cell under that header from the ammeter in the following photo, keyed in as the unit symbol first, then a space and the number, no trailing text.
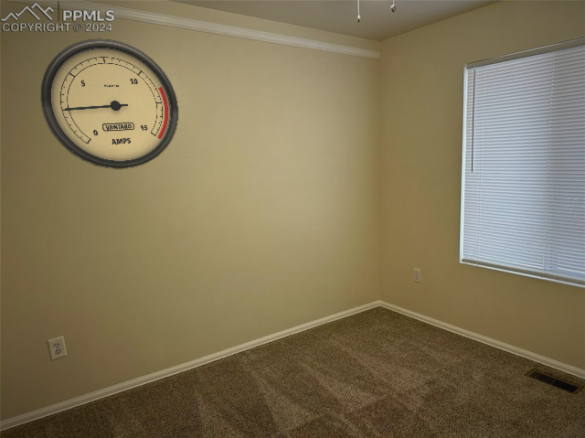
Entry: A 2.5
